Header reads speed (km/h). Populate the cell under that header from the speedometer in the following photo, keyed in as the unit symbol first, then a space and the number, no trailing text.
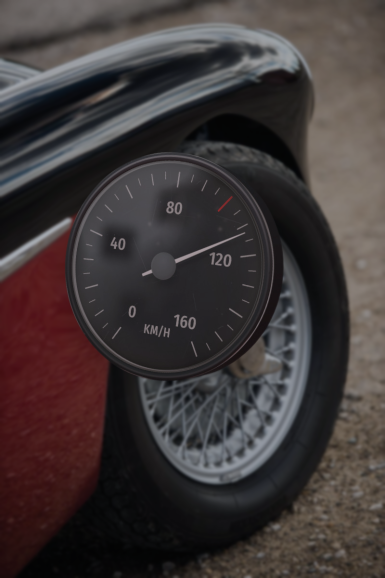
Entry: km/h 112.5
